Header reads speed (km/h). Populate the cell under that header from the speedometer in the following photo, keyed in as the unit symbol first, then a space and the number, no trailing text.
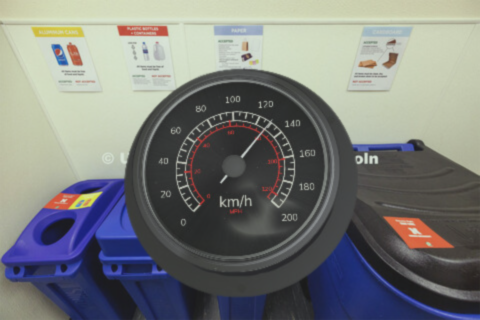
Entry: km/h 130
